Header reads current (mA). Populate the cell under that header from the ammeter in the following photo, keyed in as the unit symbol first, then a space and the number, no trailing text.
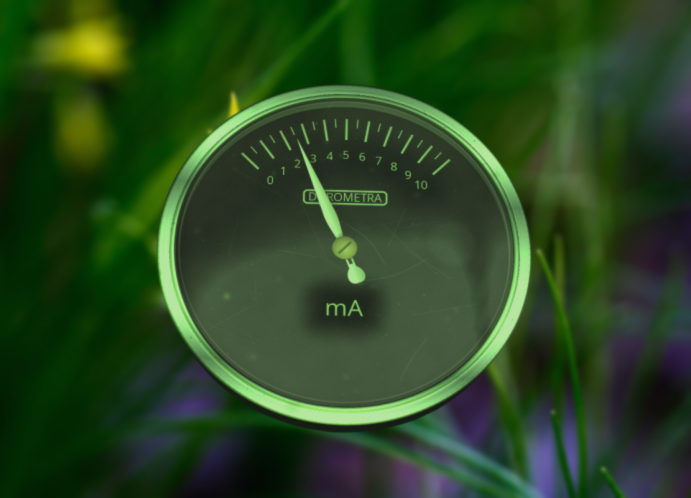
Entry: mA 2.5
